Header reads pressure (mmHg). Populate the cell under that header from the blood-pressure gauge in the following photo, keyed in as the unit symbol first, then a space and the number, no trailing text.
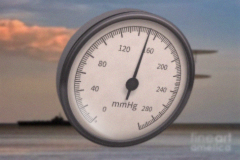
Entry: mmHg 150
